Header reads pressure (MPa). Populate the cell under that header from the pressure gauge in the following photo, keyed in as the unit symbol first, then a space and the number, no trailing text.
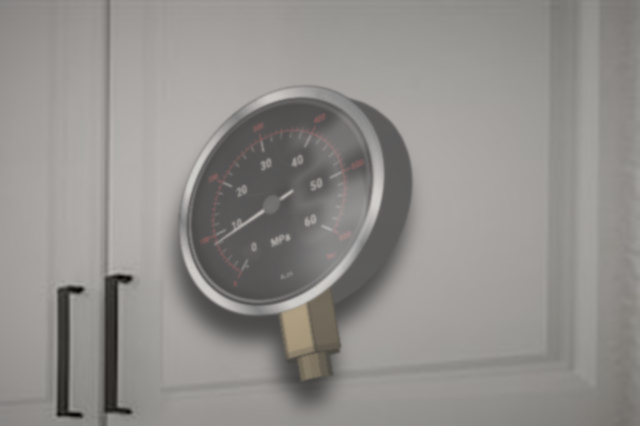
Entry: MPa 8
